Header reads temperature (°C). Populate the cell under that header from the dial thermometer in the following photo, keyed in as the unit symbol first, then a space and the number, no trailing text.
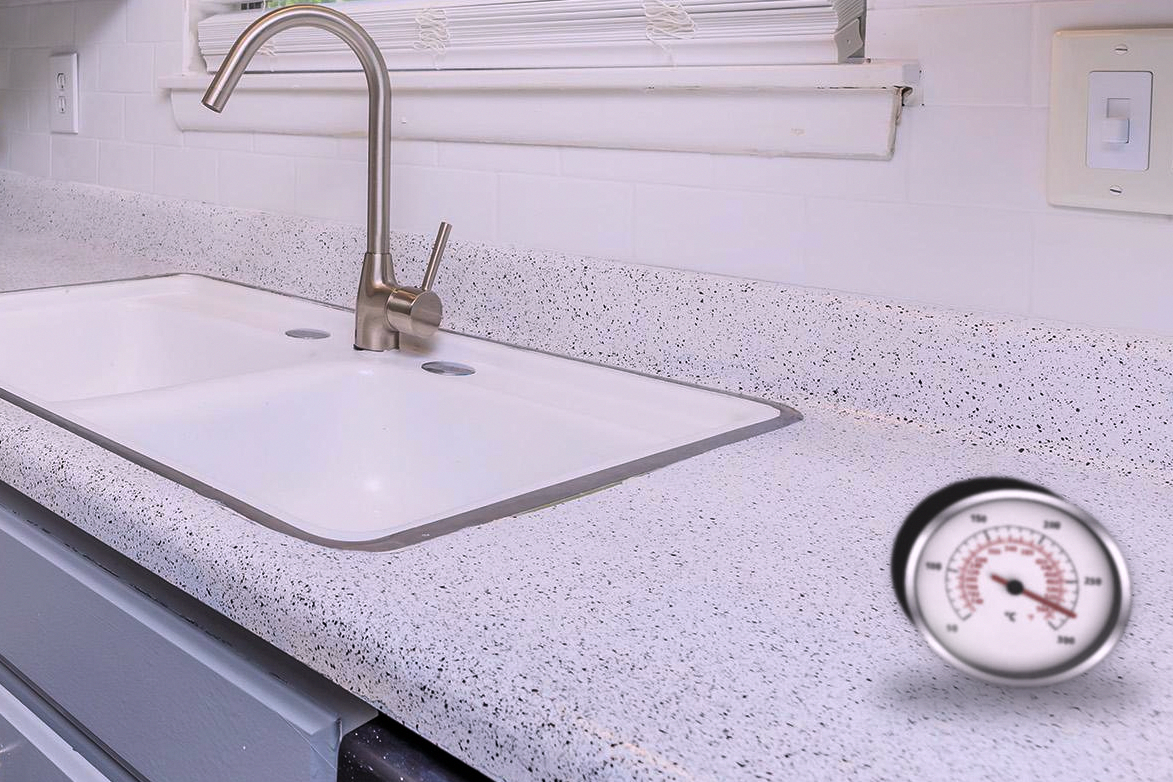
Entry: °C 280
